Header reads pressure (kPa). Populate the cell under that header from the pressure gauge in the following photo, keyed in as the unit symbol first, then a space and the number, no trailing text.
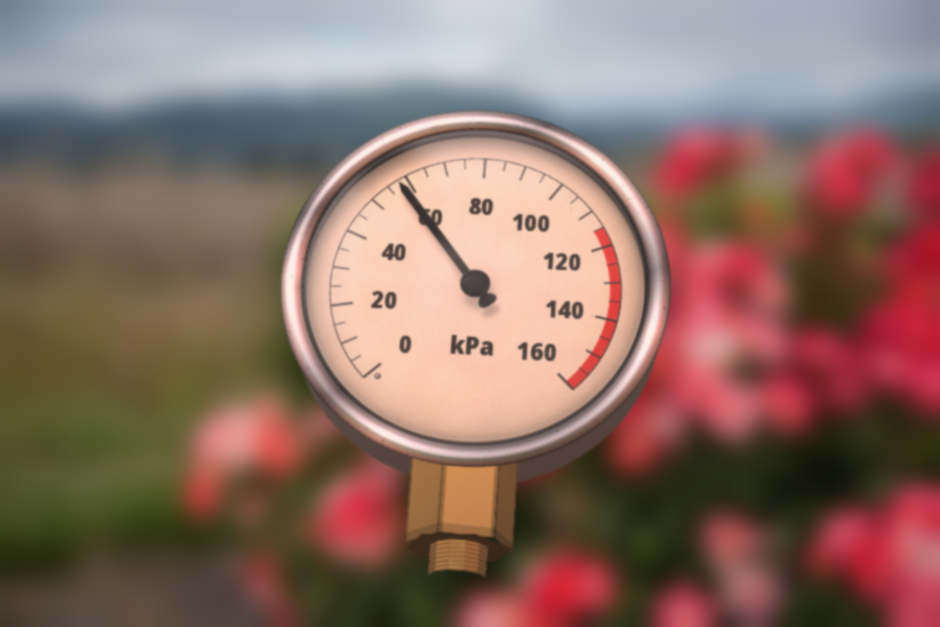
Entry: kPa 57.5
